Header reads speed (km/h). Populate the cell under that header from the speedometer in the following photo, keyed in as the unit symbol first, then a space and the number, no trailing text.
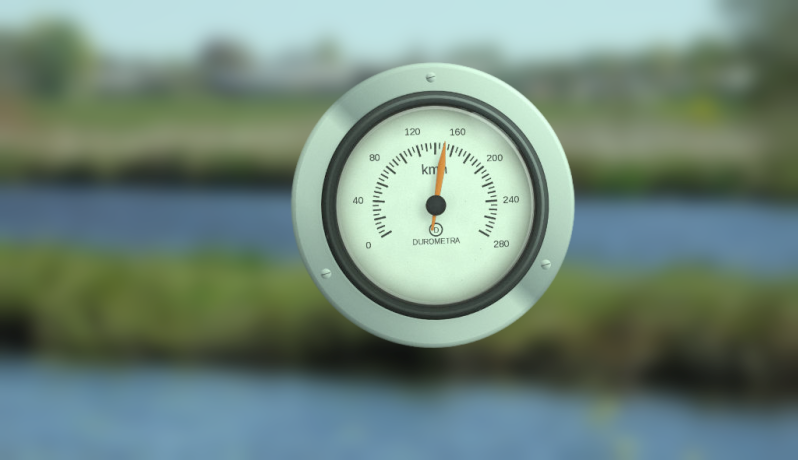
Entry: km/h 150
